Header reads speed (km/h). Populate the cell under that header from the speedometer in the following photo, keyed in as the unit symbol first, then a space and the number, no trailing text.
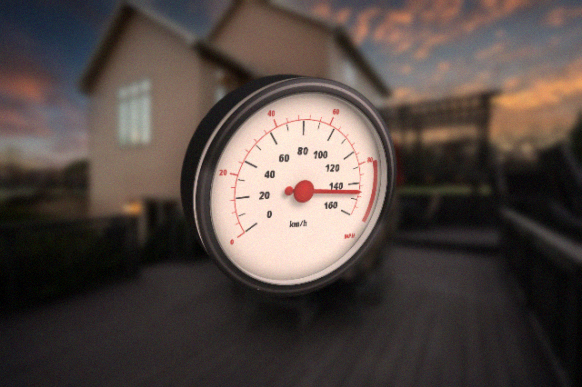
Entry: km/h 145
